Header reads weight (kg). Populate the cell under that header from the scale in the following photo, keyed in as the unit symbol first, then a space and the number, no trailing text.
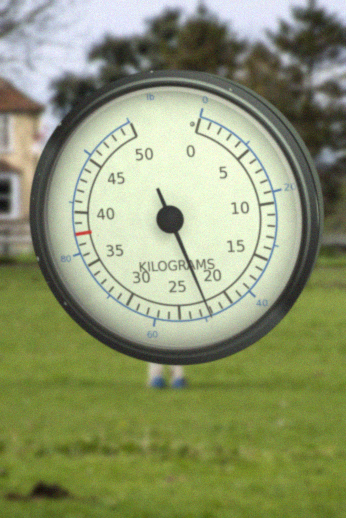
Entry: kg 22
